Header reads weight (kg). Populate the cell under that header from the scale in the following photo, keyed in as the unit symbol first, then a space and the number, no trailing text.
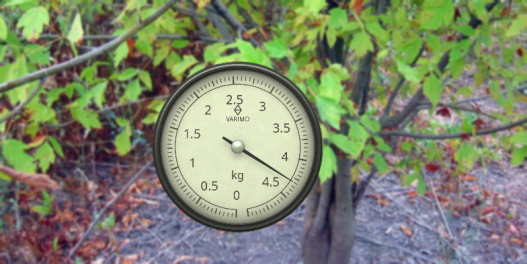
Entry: kg 4.3
